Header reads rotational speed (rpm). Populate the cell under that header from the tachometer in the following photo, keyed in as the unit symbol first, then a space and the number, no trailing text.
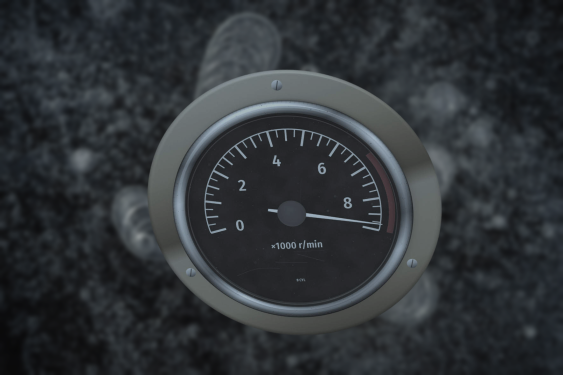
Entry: rpm 8750
